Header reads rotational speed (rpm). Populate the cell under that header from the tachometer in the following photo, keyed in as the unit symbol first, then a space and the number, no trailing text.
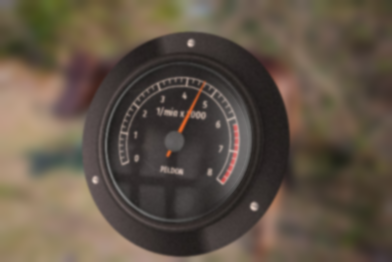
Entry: rpm 4600
